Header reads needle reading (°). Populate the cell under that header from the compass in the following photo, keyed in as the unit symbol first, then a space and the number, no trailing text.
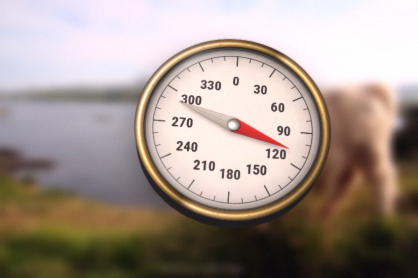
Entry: ° 110
